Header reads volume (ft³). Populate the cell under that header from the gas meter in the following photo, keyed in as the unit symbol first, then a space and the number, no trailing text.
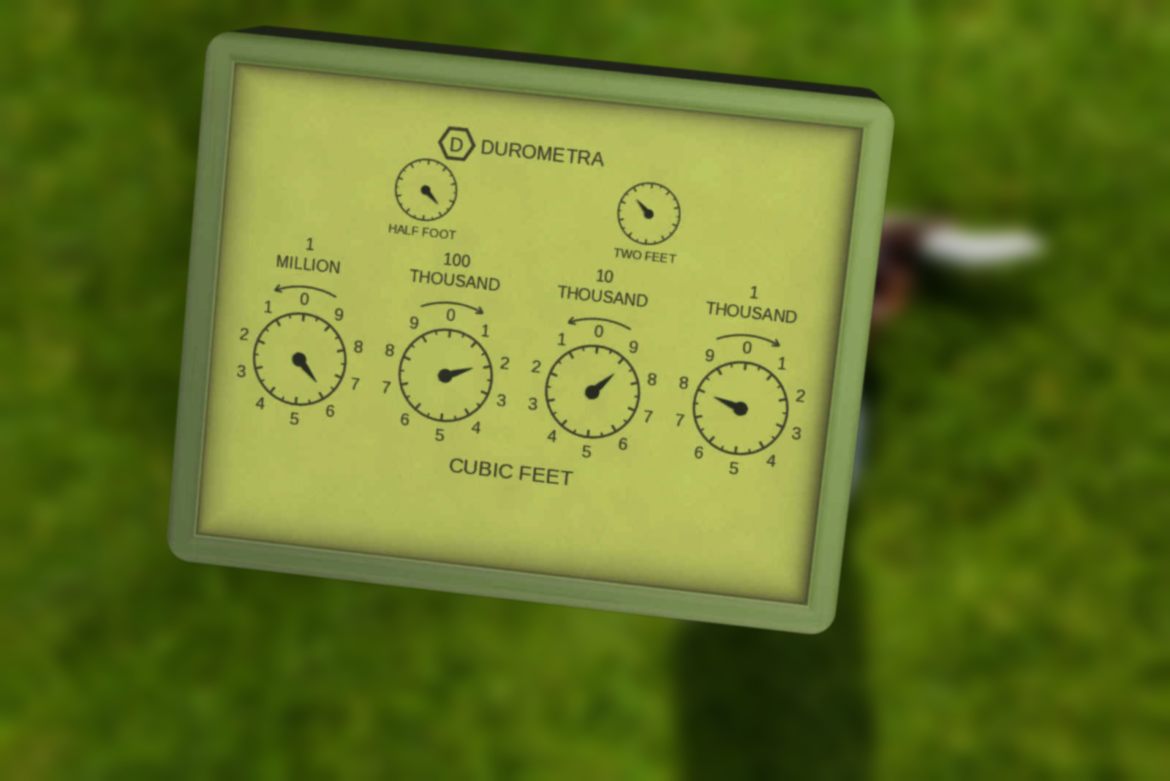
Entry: ft³ 618800
